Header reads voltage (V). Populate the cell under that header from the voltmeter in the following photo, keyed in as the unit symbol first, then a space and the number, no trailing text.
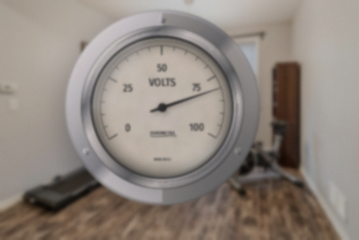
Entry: V 80
